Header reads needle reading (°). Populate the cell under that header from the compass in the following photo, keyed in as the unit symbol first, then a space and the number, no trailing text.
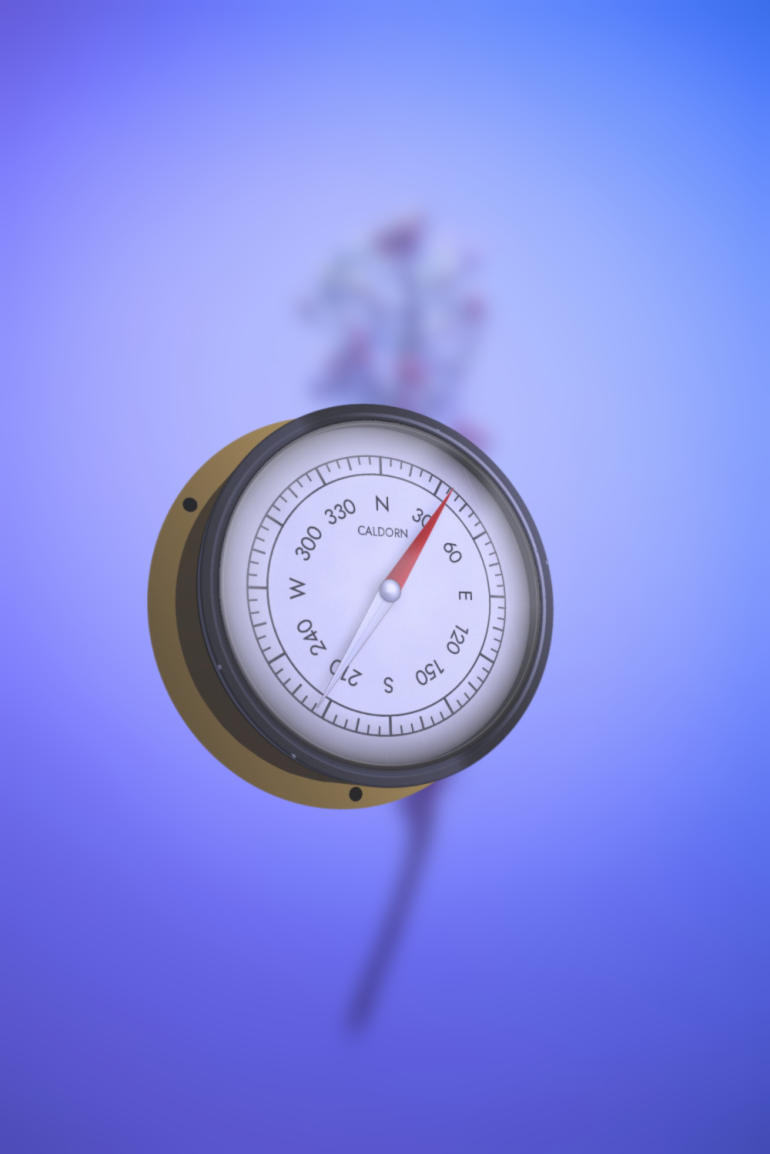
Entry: ° 35
